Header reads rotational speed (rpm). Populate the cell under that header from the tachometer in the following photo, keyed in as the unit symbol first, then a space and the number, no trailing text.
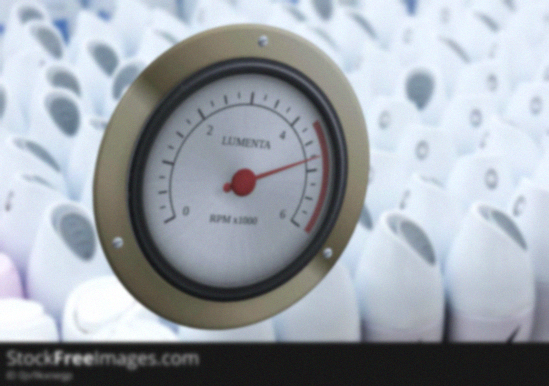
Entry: rpm 4750
